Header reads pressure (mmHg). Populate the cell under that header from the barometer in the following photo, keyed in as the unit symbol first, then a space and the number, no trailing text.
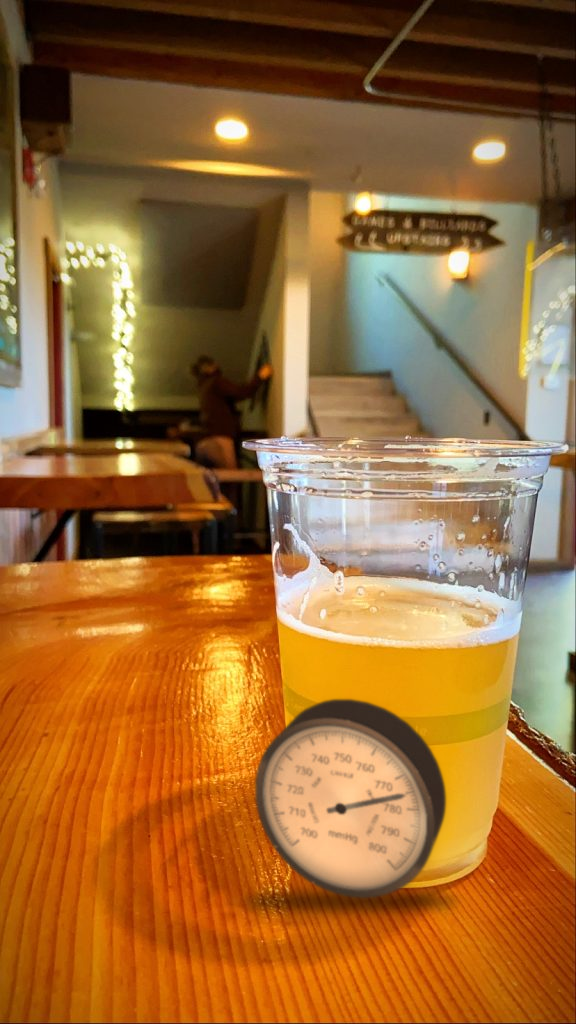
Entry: mmHg 775
